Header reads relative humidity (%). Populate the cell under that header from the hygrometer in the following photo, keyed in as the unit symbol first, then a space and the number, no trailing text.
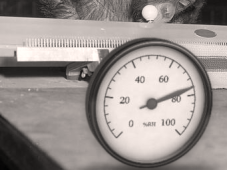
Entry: % 76
